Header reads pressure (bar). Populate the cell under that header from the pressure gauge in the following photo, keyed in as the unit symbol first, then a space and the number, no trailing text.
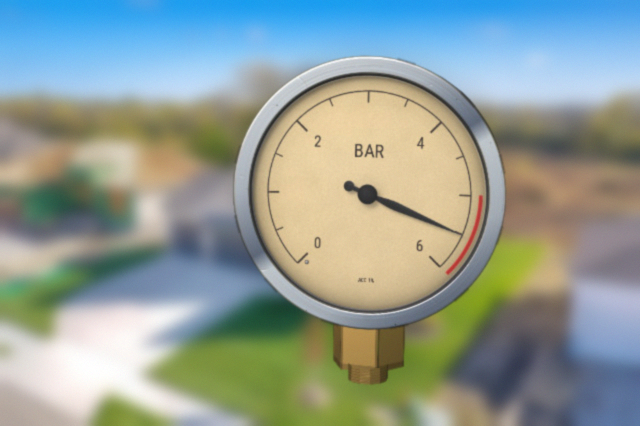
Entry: bar 5.5
